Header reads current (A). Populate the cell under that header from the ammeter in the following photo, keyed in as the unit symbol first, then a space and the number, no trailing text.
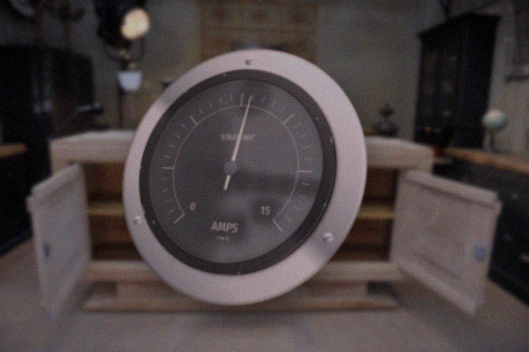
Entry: A 8
